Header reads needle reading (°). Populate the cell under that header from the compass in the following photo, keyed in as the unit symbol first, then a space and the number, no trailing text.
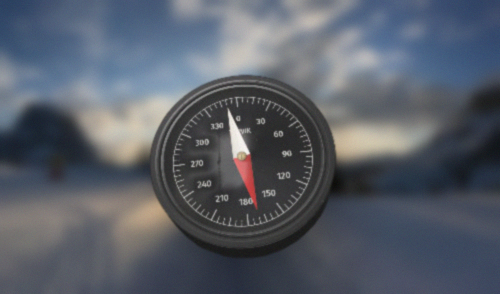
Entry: ° 170
